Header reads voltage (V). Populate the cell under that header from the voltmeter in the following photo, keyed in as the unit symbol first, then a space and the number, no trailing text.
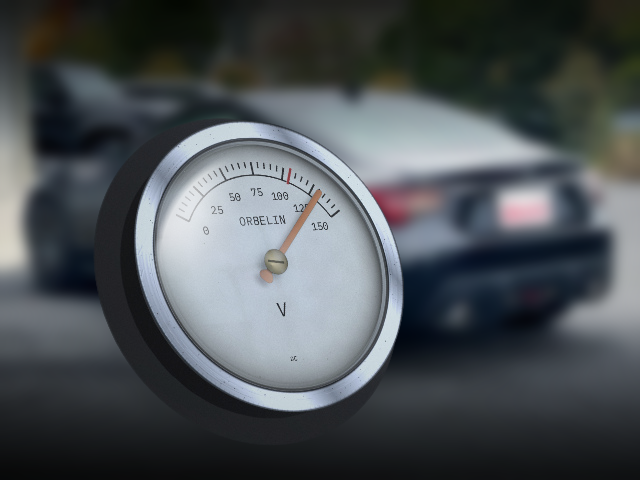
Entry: V 130
